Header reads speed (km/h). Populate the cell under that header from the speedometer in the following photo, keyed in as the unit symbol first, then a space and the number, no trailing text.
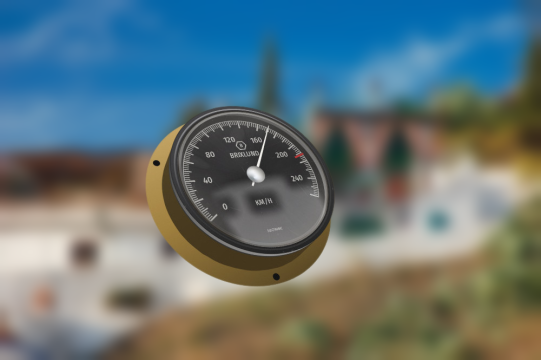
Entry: km/h 170
